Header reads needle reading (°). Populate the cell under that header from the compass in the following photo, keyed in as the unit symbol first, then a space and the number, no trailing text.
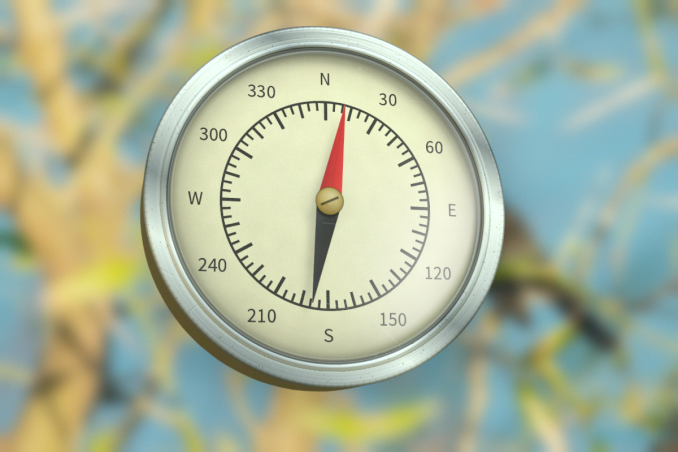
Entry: ° 10
